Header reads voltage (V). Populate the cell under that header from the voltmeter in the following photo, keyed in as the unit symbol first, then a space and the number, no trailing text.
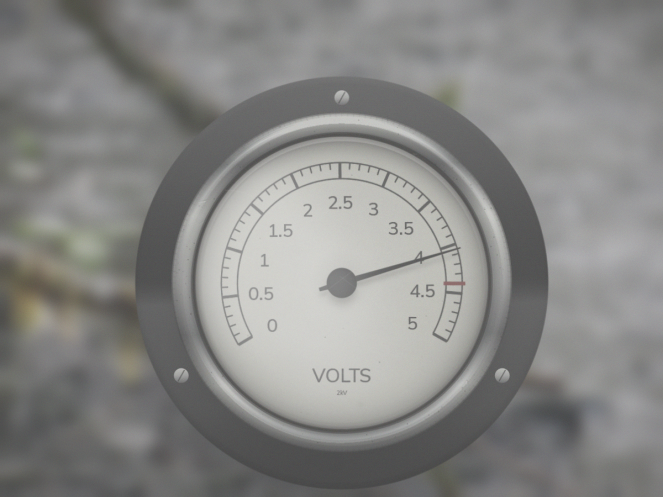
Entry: V 4.05
